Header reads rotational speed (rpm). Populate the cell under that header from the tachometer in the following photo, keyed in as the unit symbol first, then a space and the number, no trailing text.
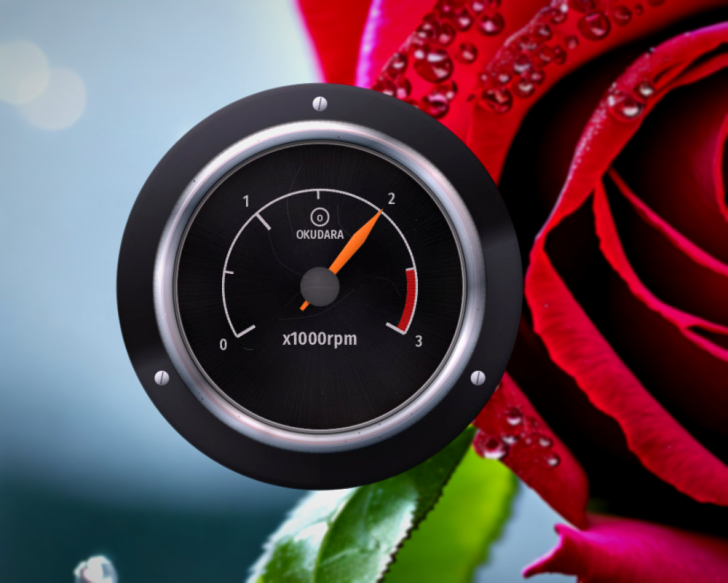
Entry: rpm 2000
